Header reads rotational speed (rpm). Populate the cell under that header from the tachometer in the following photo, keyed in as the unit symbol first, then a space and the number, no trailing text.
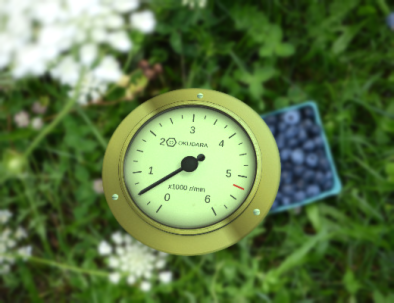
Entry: rpm 500
